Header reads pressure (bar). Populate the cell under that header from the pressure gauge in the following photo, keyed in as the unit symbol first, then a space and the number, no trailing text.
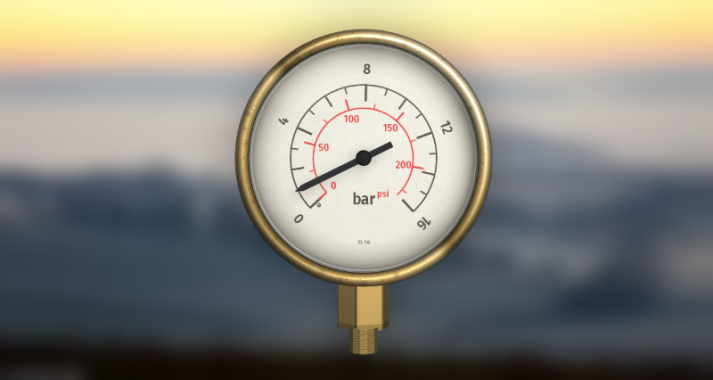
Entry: bar 1
